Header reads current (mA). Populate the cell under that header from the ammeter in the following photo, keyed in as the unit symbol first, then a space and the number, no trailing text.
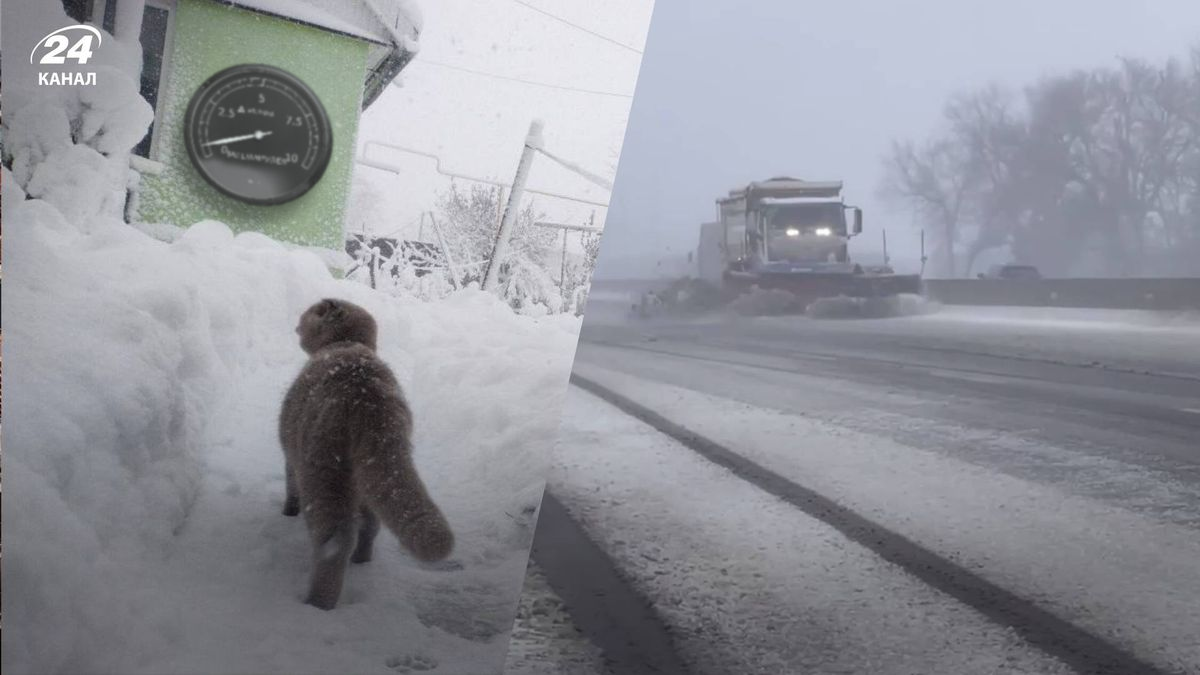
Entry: mA 0.5
